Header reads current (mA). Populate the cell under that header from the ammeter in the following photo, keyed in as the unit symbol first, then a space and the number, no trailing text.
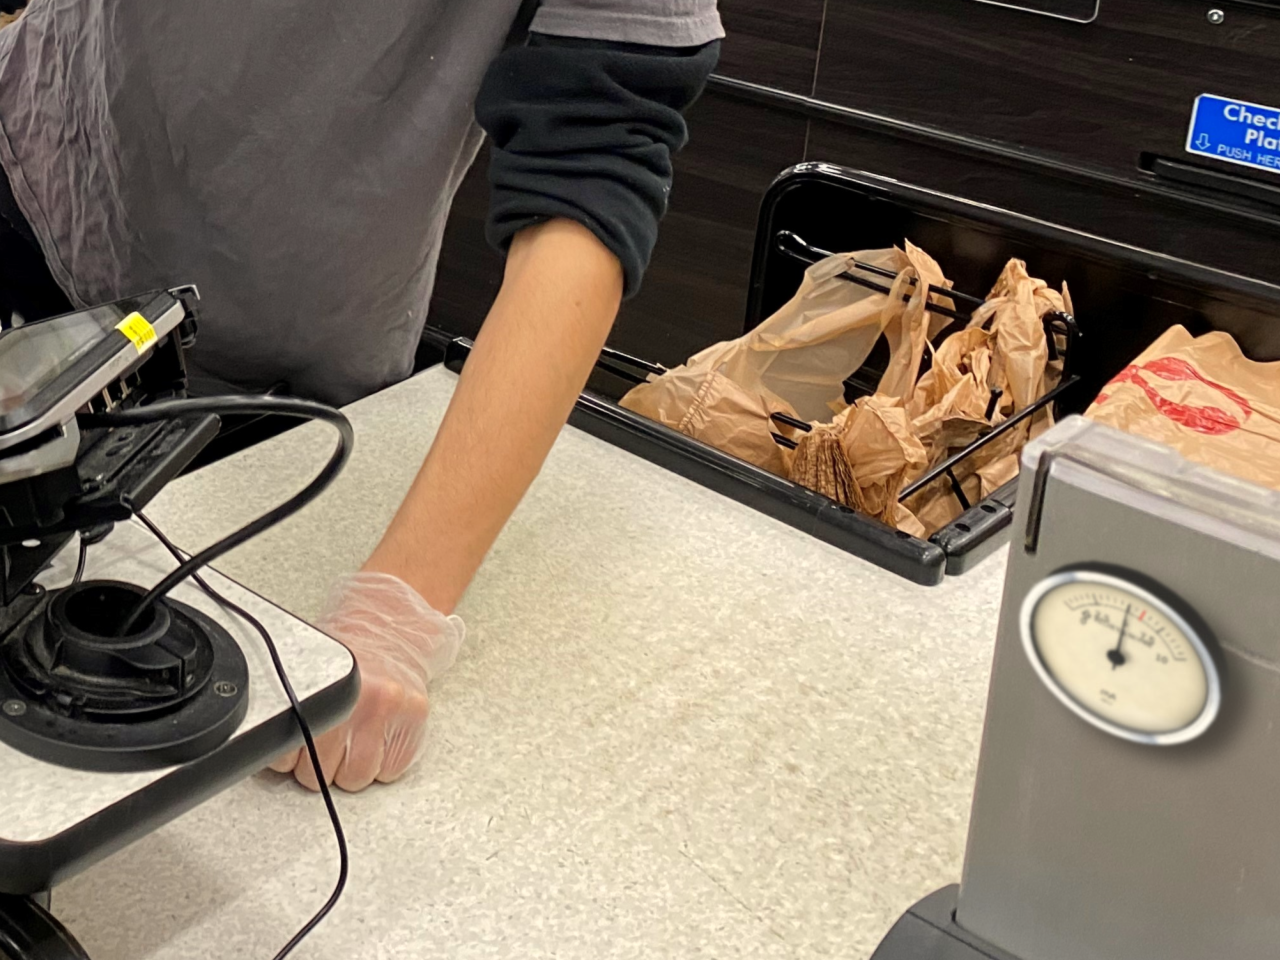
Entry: mA 5
